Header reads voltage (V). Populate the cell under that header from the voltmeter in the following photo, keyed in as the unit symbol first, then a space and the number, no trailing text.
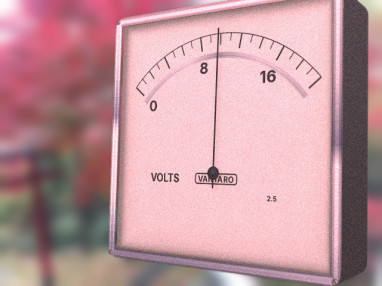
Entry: V 10
